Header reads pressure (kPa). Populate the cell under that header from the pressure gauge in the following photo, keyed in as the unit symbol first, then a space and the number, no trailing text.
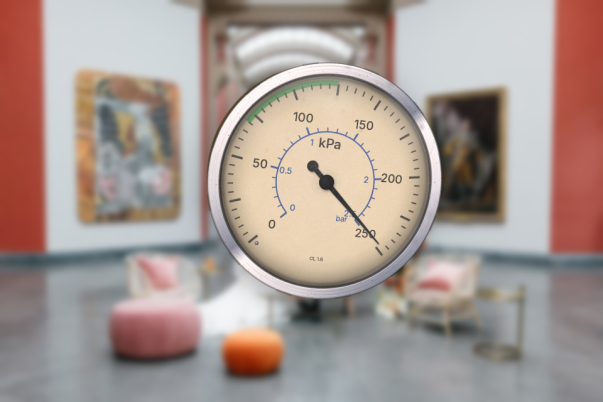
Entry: kPa 247.5
